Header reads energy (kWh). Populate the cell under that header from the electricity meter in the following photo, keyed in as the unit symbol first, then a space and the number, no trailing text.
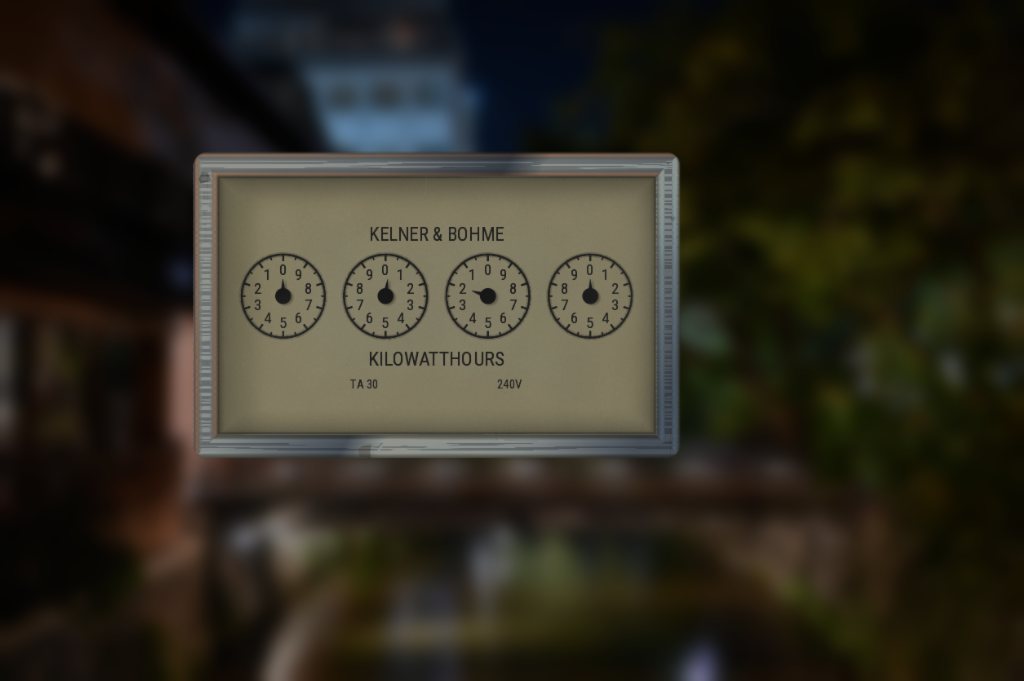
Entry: kWh 20
